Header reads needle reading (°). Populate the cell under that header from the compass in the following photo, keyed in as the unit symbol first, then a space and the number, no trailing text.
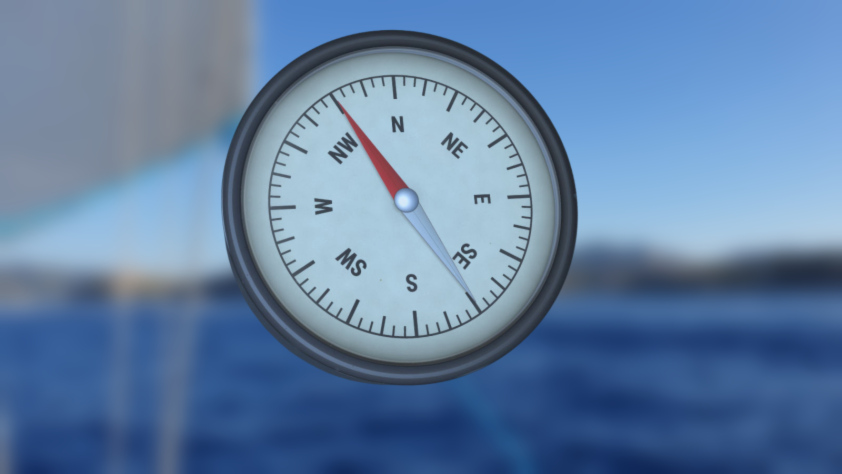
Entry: ° 330
